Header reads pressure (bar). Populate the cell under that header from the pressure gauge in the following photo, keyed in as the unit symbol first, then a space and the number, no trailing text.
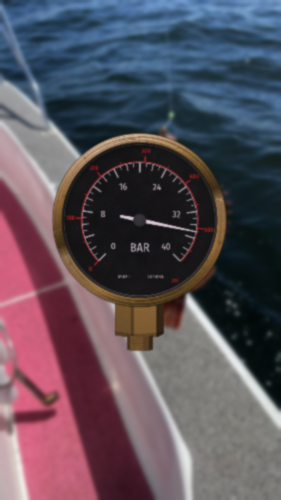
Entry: bar 35
